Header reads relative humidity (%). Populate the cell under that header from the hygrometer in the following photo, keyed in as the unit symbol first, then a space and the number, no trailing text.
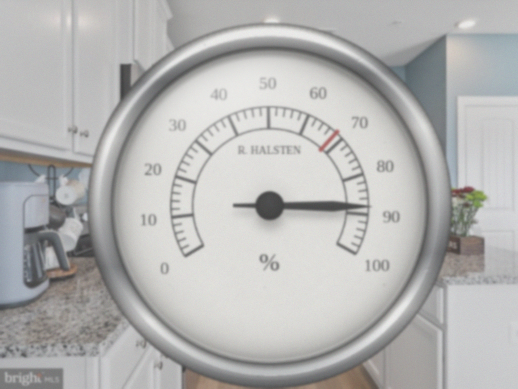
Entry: % 88
